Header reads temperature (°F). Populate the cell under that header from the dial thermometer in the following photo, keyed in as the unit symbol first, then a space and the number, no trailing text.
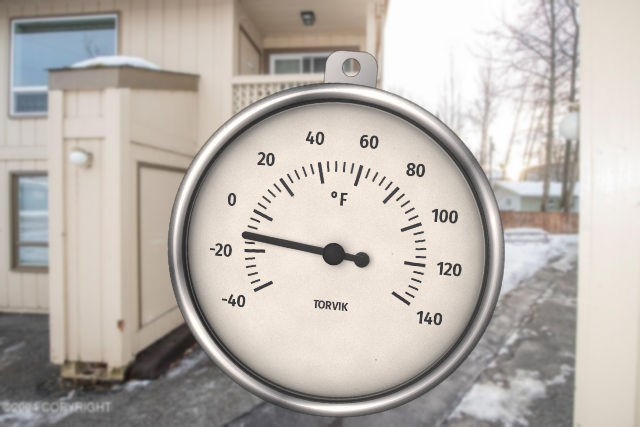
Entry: °F -12
